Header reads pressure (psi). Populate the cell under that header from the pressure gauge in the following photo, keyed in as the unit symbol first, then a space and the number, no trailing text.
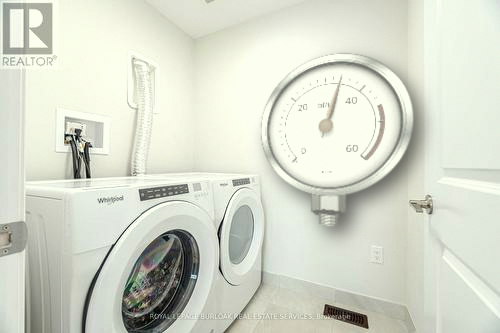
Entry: psi 34
